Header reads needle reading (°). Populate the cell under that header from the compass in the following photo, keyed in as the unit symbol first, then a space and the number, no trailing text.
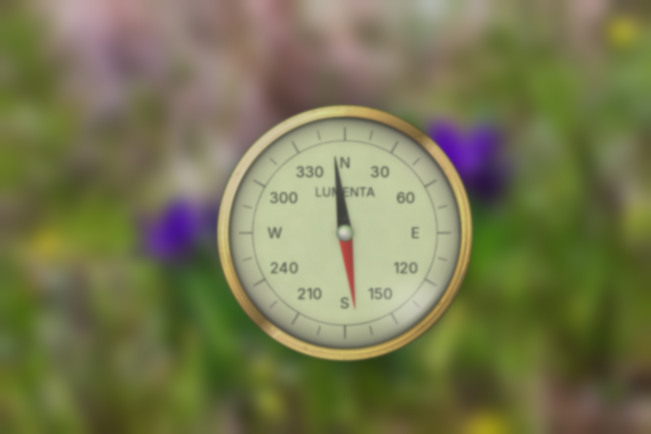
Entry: ° 172.5
